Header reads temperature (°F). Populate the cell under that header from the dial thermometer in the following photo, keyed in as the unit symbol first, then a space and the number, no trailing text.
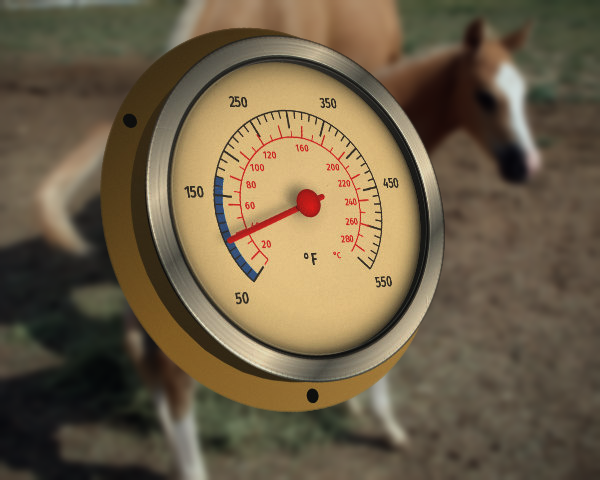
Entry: °F 100
